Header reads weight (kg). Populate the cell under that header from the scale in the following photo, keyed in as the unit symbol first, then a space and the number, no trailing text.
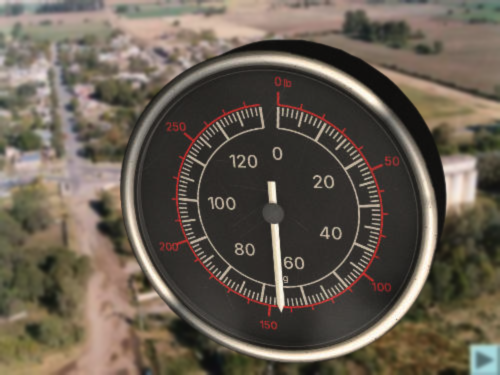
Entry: kg 65
